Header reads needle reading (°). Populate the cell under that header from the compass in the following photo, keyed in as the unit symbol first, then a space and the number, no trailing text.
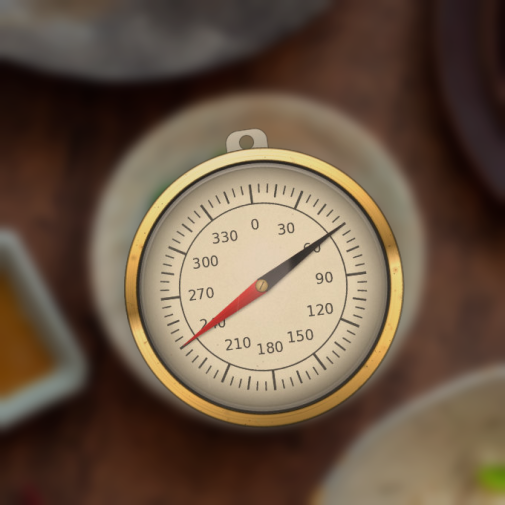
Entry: ° 240
